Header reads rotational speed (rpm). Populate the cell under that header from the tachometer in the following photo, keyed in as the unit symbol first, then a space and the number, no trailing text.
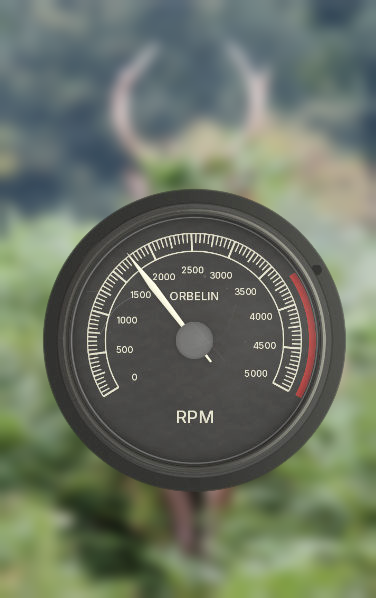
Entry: rpm 1750
